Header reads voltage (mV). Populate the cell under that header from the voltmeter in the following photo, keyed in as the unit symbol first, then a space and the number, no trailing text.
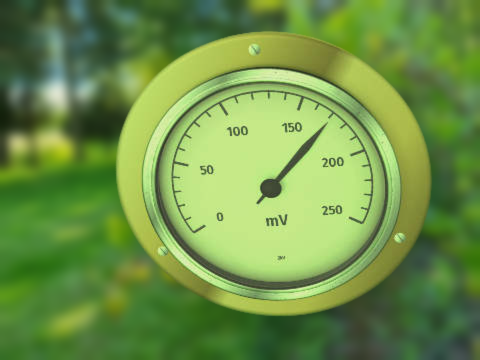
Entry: mV 170
